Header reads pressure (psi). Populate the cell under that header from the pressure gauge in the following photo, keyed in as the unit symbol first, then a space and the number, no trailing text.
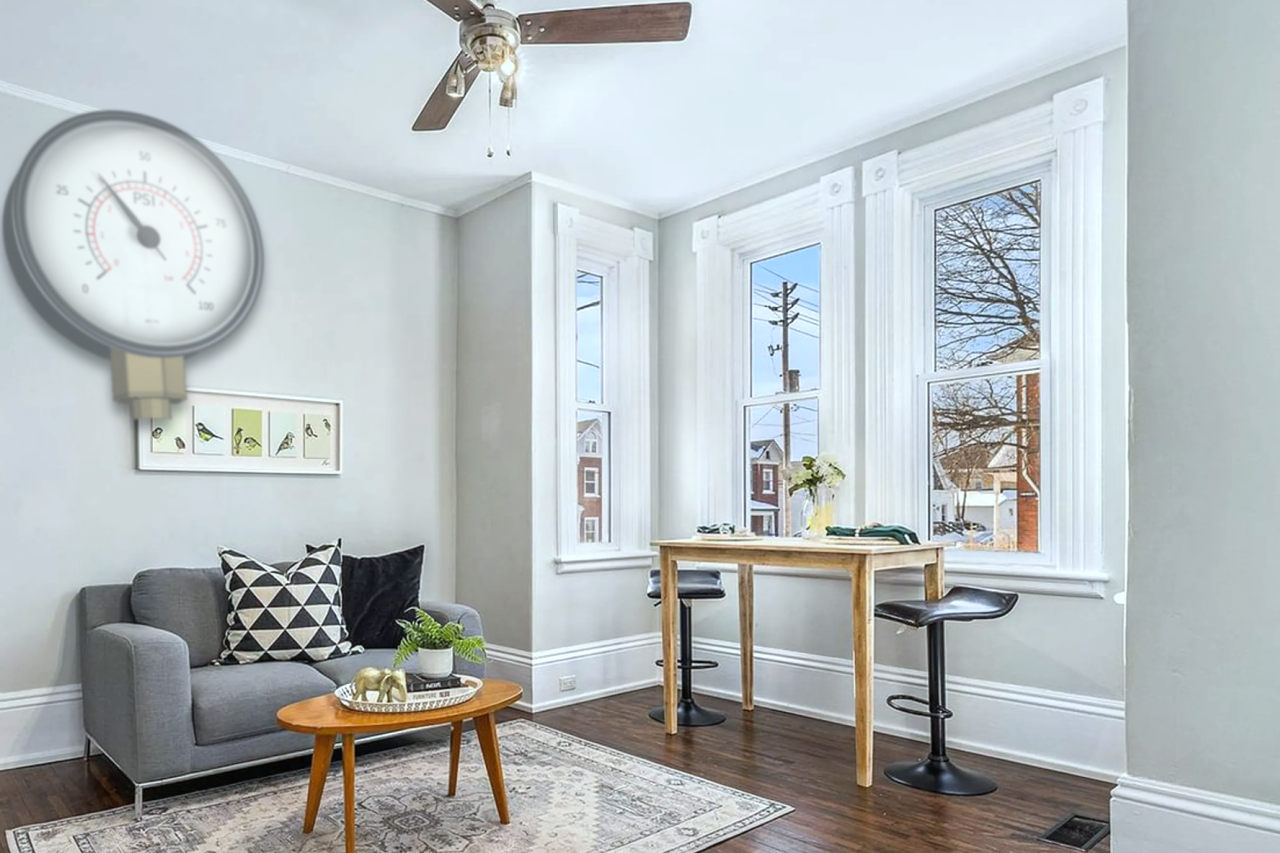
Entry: psi 35
